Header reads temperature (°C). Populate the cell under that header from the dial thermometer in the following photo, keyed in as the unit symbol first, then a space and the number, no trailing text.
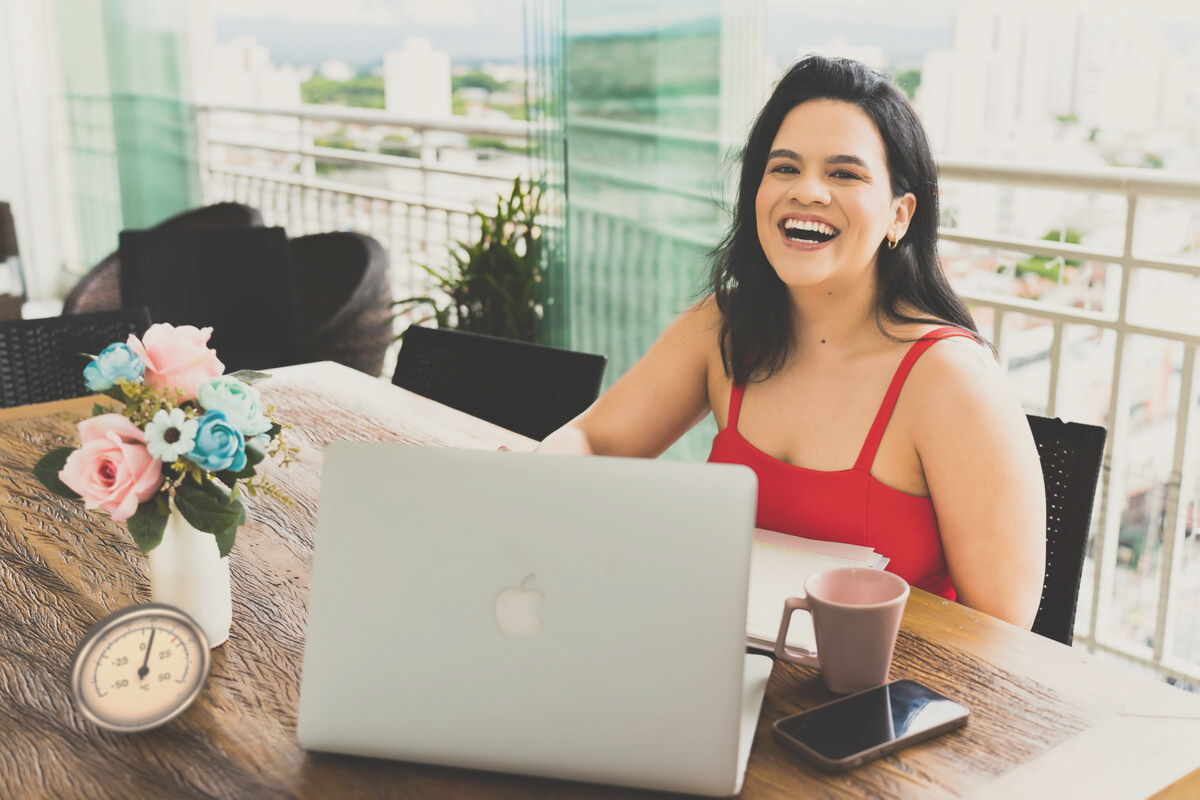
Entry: °C 5
